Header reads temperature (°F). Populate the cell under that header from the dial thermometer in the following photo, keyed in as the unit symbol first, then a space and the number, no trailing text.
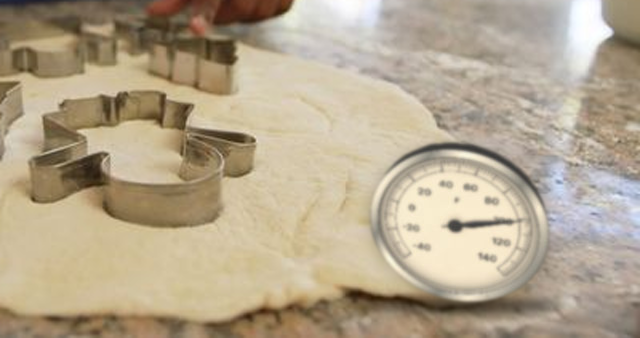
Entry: °F 100
